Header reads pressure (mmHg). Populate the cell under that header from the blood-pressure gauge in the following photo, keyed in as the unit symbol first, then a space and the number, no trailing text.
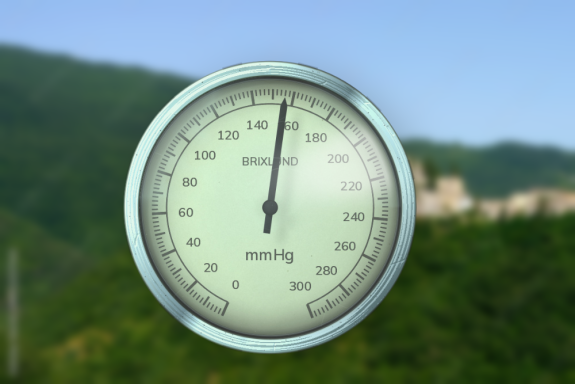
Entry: mmHg 156
